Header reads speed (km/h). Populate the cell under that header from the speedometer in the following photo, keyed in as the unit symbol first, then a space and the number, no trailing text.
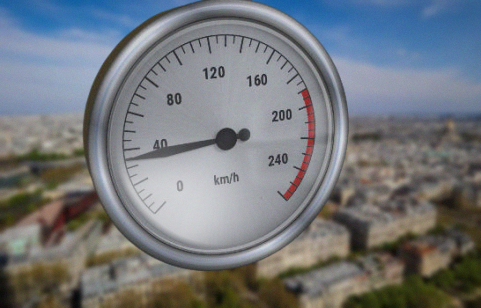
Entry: km/h 35
